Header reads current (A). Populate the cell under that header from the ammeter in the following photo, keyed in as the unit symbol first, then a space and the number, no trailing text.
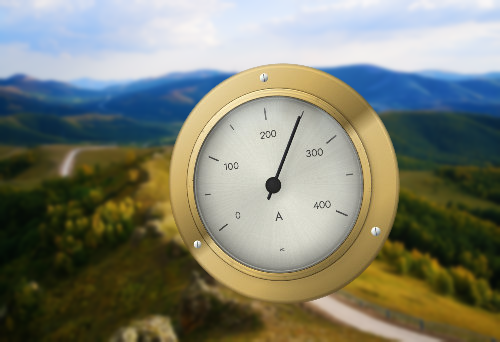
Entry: A 250
